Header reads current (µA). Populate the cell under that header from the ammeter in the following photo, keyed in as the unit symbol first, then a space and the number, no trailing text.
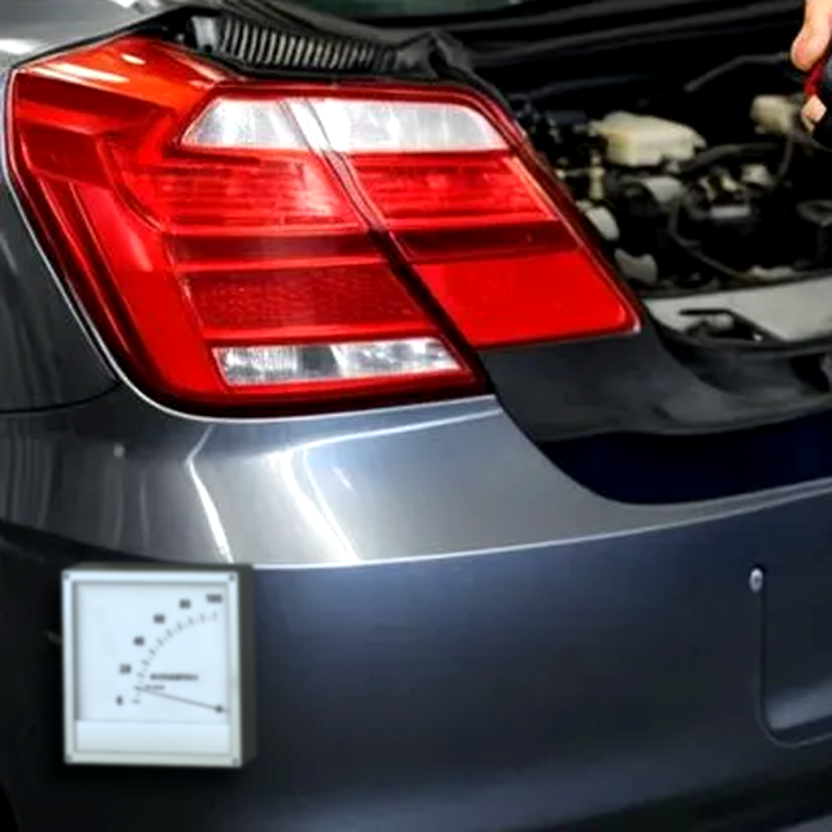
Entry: µA 10
